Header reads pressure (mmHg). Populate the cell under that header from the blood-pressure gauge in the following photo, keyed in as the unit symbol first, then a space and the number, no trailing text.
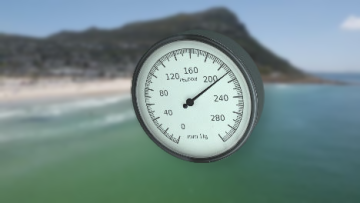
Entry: mmHg 210
